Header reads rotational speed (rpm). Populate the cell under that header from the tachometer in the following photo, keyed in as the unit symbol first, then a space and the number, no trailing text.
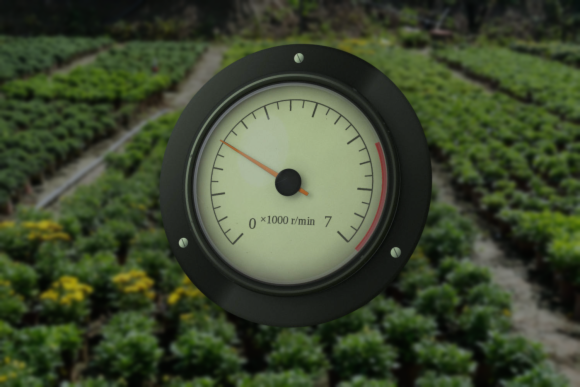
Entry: rpm 2000
